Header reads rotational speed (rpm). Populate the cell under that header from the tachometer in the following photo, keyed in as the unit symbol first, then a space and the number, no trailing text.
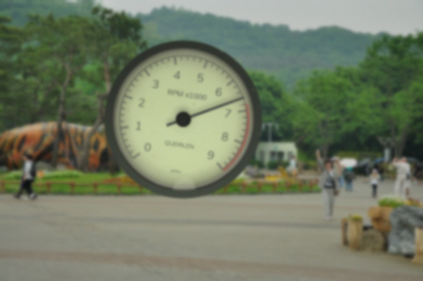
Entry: rpm 6600
